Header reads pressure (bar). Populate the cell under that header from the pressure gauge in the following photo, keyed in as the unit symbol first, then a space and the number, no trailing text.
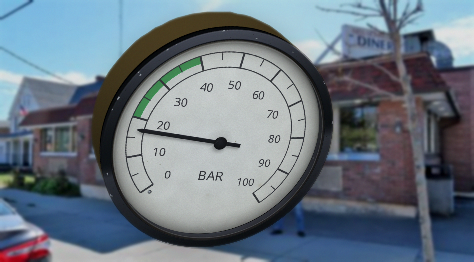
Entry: bar 17.5
